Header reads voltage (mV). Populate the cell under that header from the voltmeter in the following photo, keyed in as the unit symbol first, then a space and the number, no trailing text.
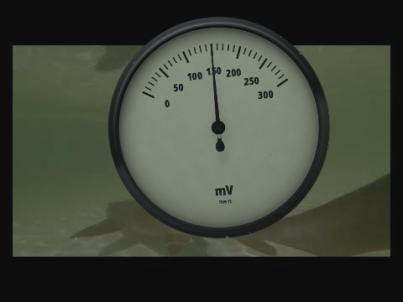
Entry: mV 150
